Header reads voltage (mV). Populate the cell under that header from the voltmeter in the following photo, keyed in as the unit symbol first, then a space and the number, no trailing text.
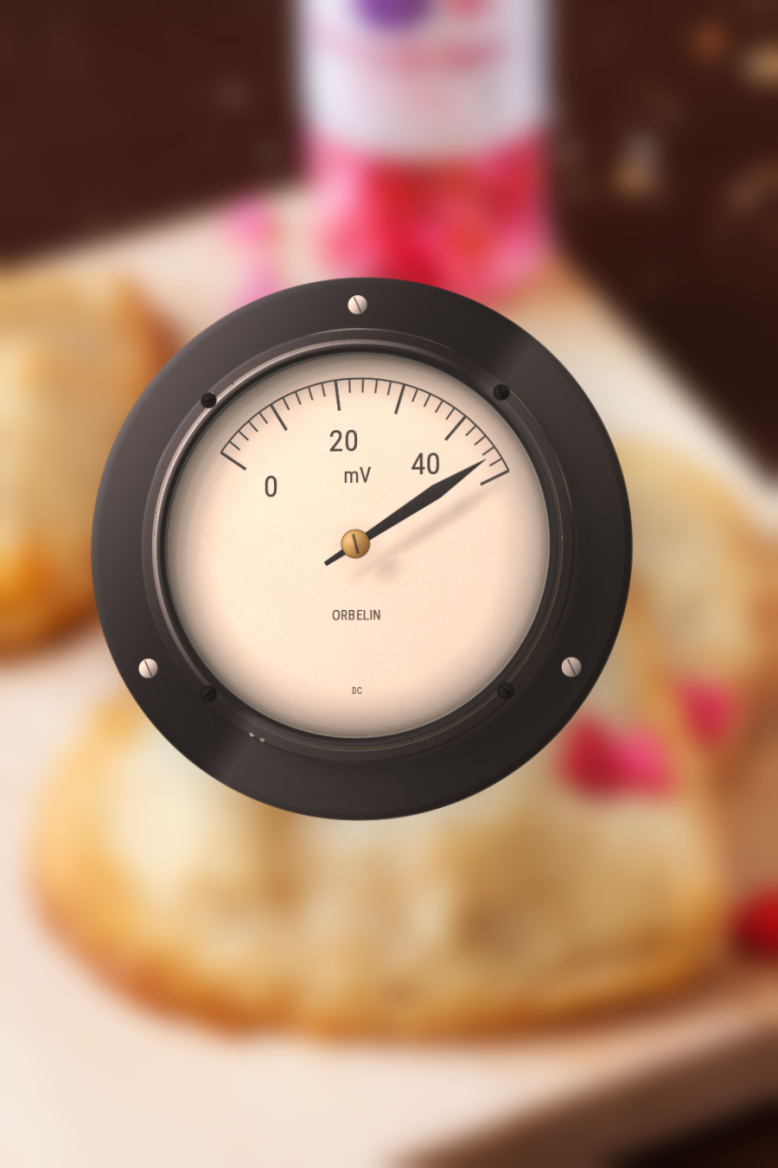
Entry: mV 47
